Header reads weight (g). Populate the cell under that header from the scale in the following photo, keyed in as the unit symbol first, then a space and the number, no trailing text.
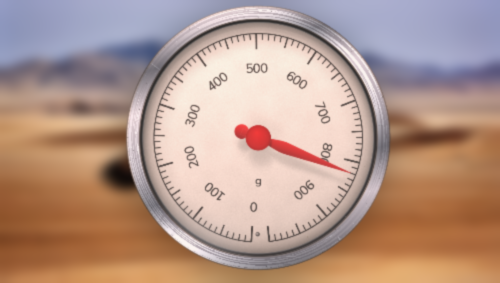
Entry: g 820
